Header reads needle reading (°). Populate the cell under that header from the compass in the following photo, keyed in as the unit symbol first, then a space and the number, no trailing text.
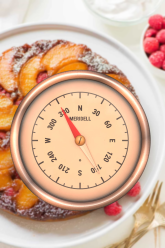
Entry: ° 330
